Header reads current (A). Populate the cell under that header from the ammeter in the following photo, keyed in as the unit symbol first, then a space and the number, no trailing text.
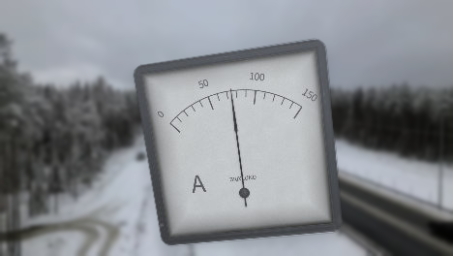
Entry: A 75
